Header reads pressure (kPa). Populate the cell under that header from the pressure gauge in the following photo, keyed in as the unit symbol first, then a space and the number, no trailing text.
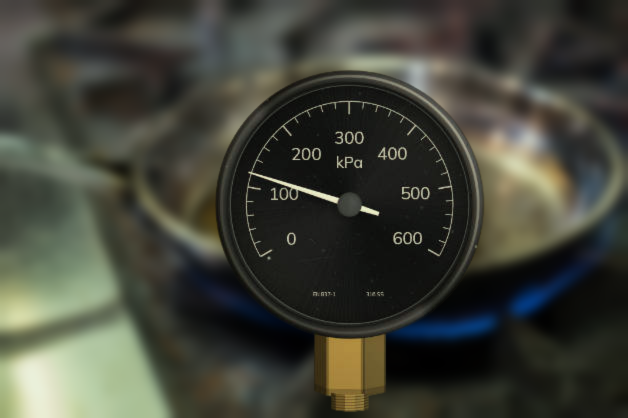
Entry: kPa 120
